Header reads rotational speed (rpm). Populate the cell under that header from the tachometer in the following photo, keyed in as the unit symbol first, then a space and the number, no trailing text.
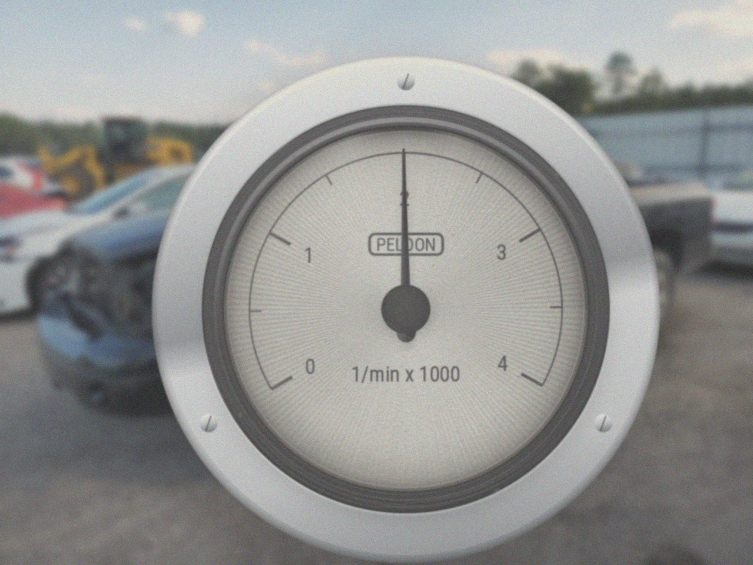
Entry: rpm 2000
